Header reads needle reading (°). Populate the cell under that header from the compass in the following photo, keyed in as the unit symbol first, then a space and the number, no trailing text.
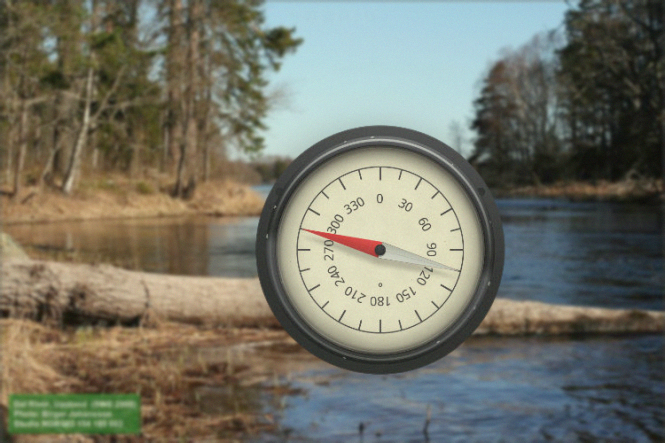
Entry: ° 285
